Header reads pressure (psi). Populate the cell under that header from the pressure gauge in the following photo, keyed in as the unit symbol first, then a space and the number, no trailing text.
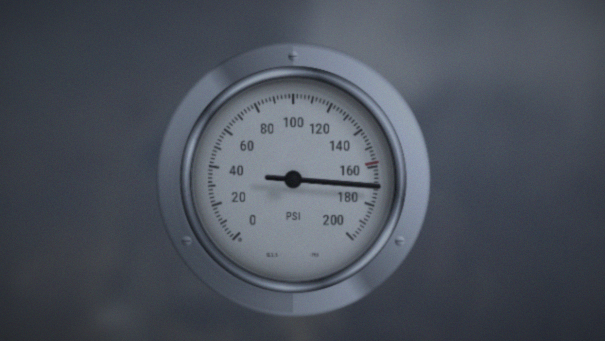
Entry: psi 170
